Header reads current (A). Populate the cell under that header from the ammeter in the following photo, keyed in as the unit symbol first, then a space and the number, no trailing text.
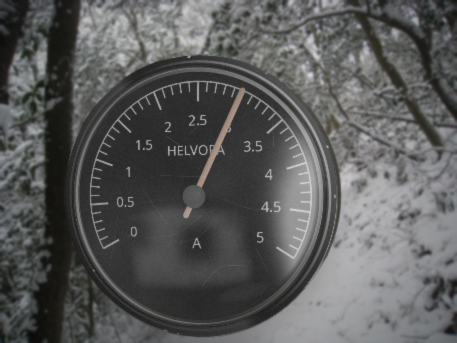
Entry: A 3
